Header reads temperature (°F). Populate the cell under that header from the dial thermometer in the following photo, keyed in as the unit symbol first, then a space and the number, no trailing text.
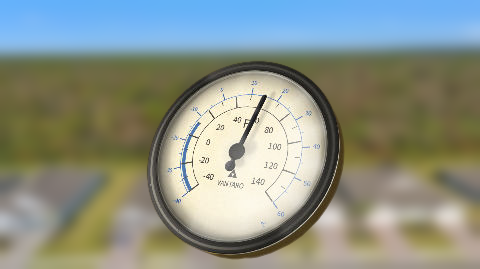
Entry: °F 60
